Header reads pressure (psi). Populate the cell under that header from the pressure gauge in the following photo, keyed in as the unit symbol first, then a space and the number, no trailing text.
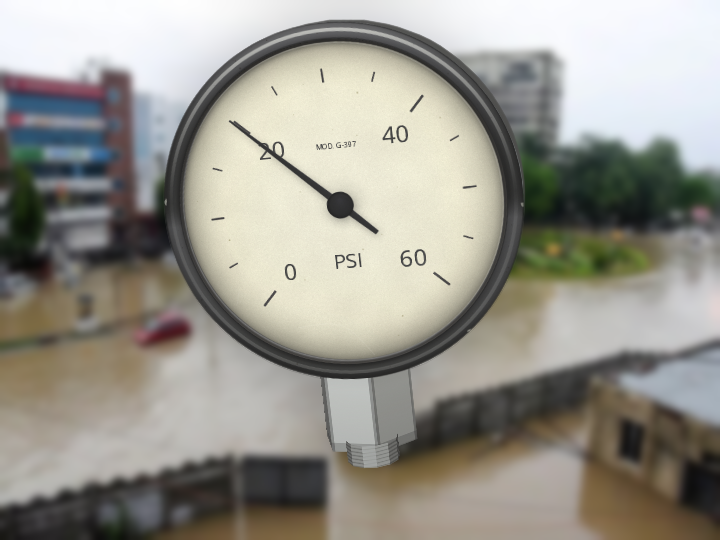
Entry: psi 20
